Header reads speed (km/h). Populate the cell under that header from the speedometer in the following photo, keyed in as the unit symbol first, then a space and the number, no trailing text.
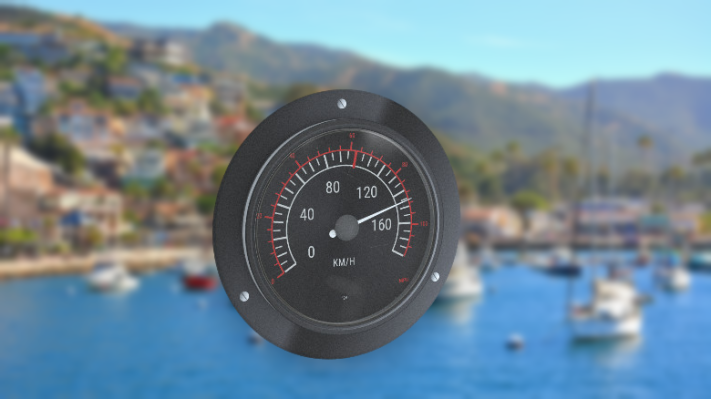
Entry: km/h 145
